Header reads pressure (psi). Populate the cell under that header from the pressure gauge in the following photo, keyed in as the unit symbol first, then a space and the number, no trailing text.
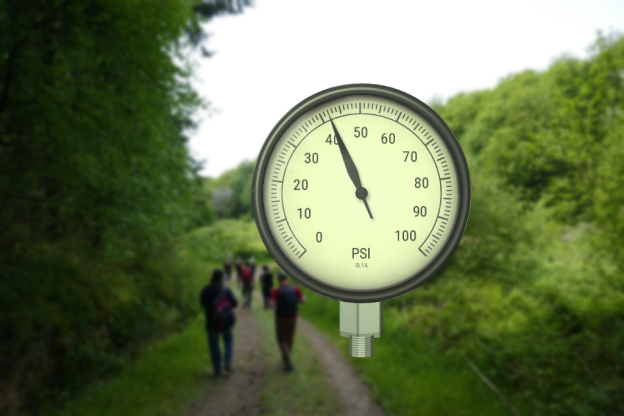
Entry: psi 42
